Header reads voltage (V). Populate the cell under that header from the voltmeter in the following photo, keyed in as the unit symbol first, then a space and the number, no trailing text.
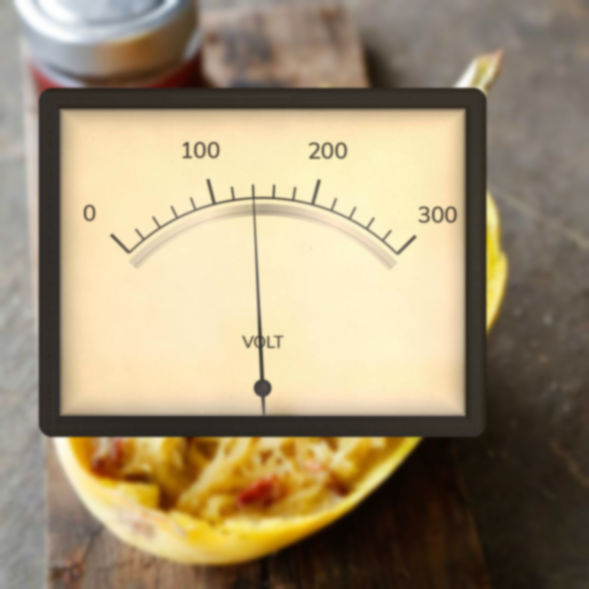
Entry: V 140
